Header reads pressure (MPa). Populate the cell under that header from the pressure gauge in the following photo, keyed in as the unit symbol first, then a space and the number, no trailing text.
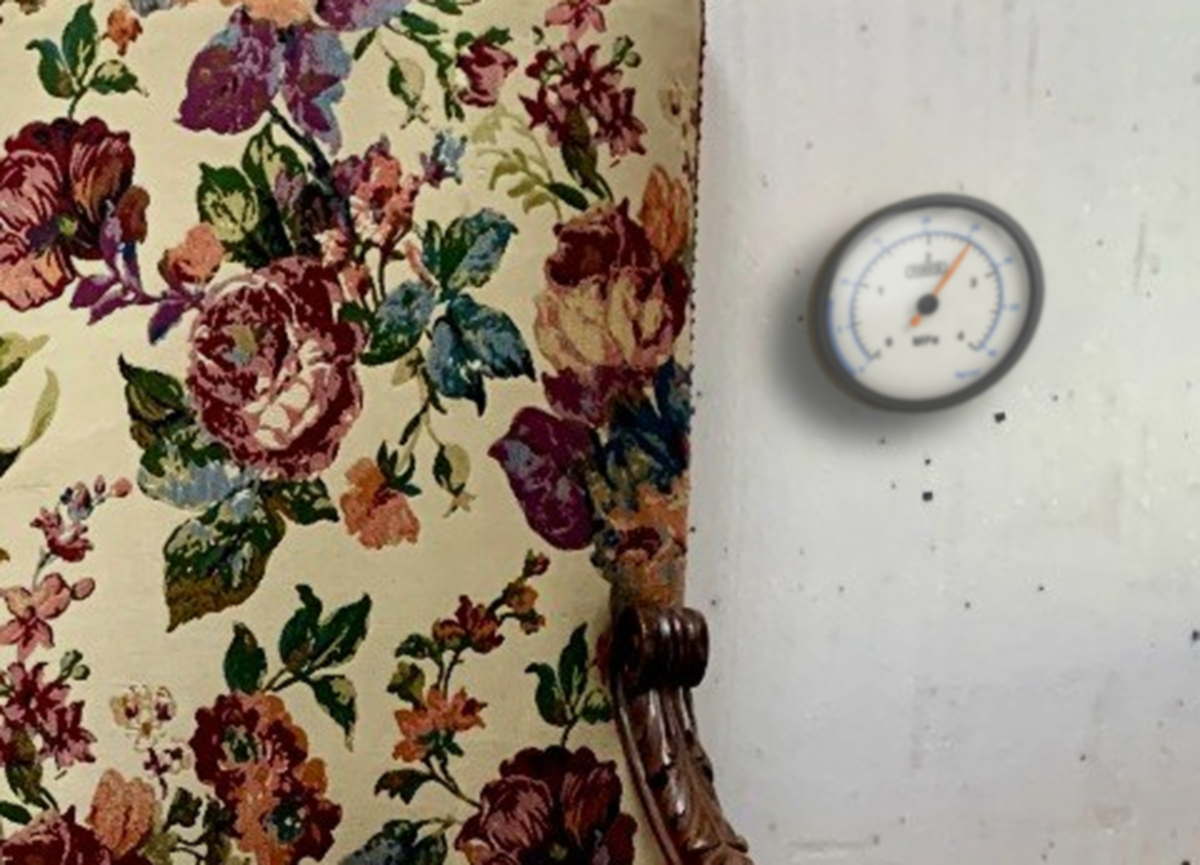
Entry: MPa 2.5
